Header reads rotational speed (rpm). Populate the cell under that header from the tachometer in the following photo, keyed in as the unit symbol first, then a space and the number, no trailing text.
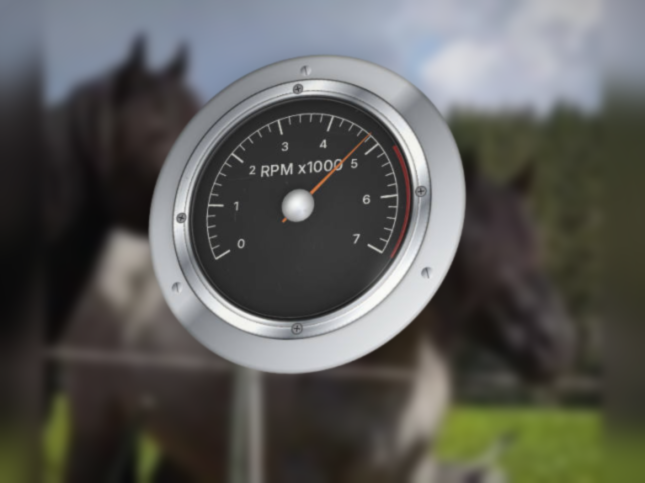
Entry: rpm 4800
